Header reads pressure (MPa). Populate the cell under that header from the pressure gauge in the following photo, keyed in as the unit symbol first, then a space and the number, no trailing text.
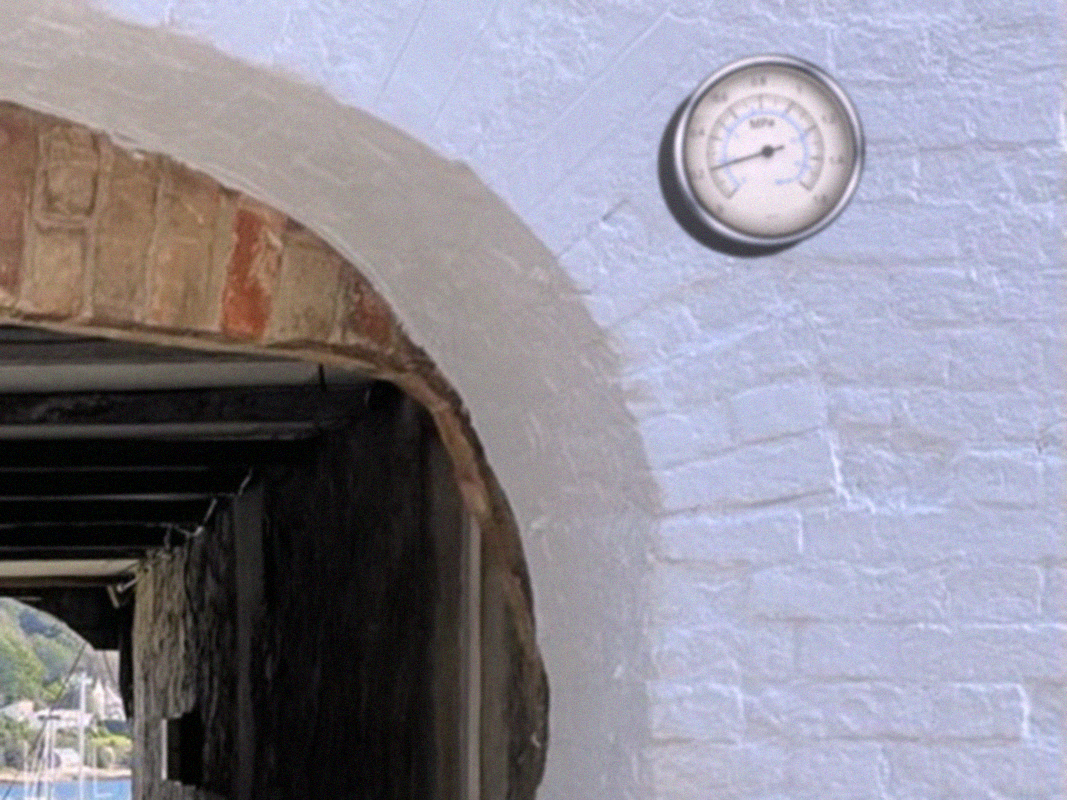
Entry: MPa 0.2
